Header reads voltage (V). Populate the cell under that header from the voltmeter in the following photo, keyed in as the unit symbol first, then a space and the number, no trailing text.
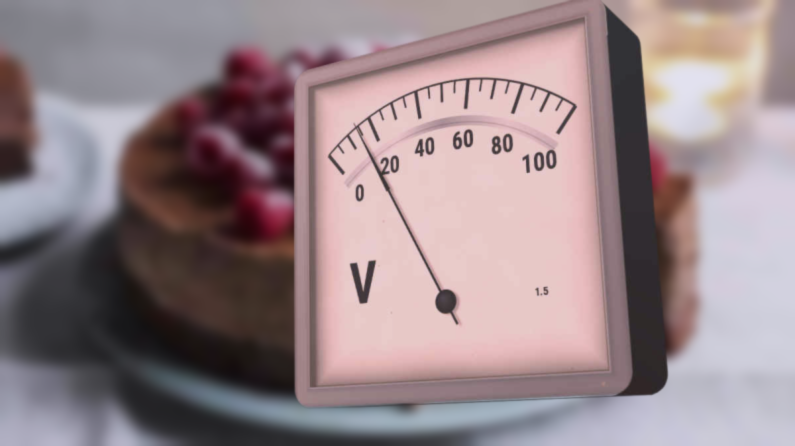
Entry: V 15
